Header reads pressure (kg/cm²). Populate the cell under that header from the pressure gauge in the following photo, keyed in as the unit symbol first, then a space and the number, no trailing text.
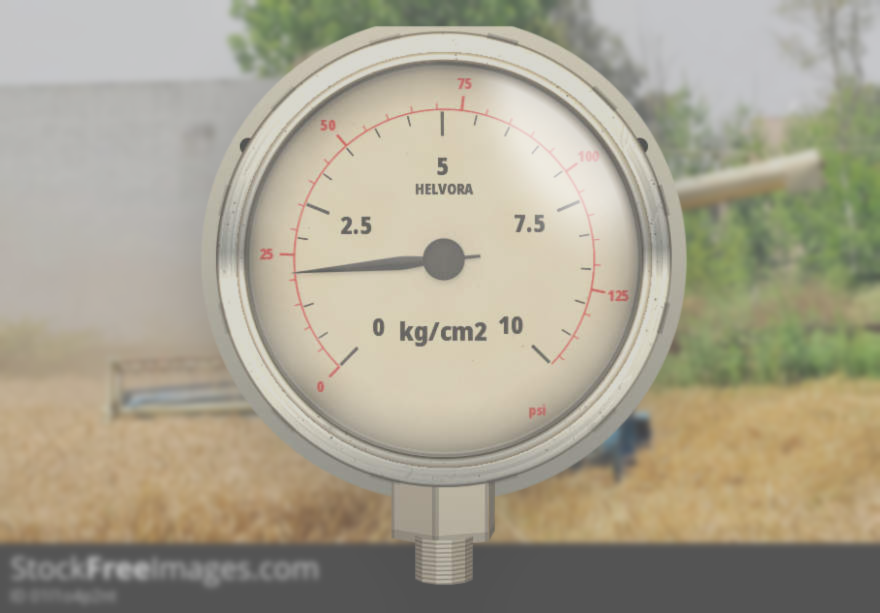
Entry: kg/cm² 1.5
